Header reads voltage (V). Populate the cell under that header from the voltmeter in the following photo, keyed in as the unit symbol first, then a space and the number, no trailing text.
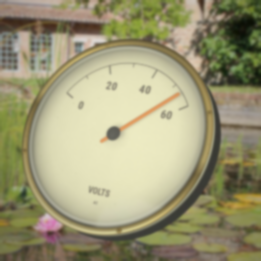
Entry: V 55
